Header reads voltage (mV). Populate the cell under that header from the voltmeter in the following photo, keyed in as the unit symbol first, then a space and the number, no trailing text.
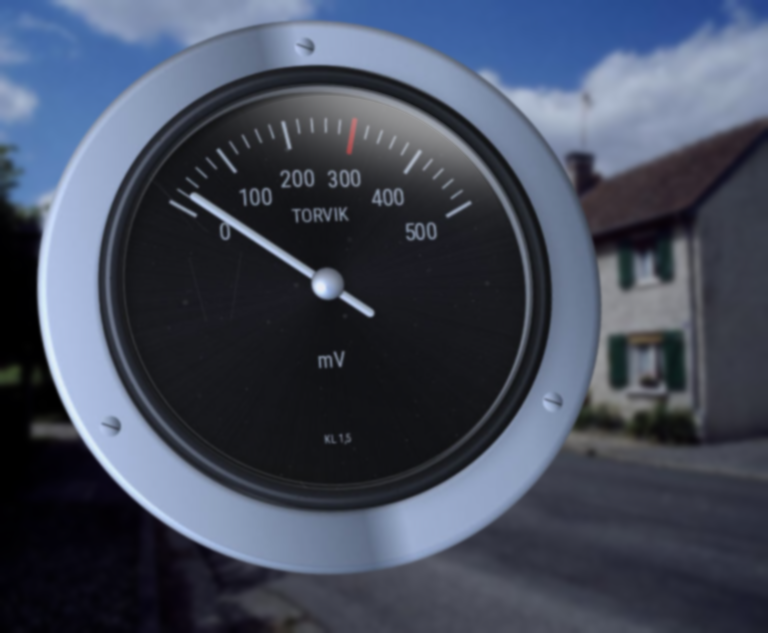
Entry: mV 20
